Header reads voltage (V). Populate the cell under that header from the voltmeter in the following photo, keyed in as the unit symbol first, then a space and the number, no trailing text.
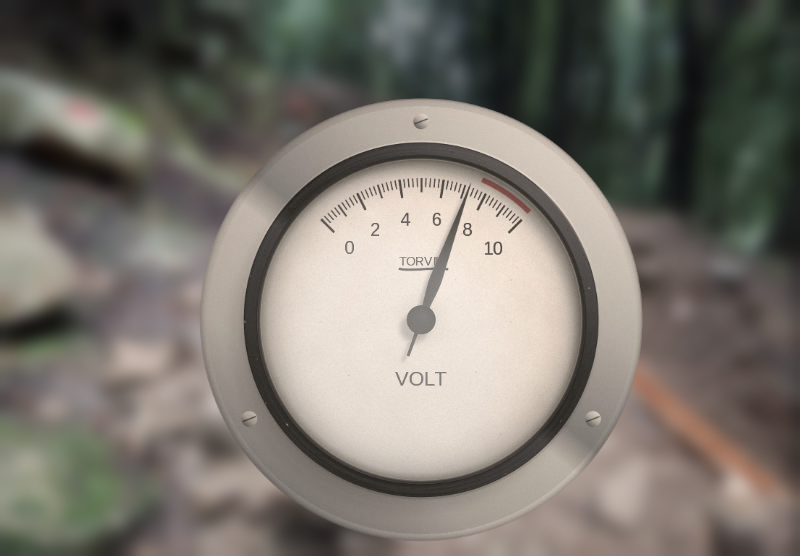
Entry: V 7.2
